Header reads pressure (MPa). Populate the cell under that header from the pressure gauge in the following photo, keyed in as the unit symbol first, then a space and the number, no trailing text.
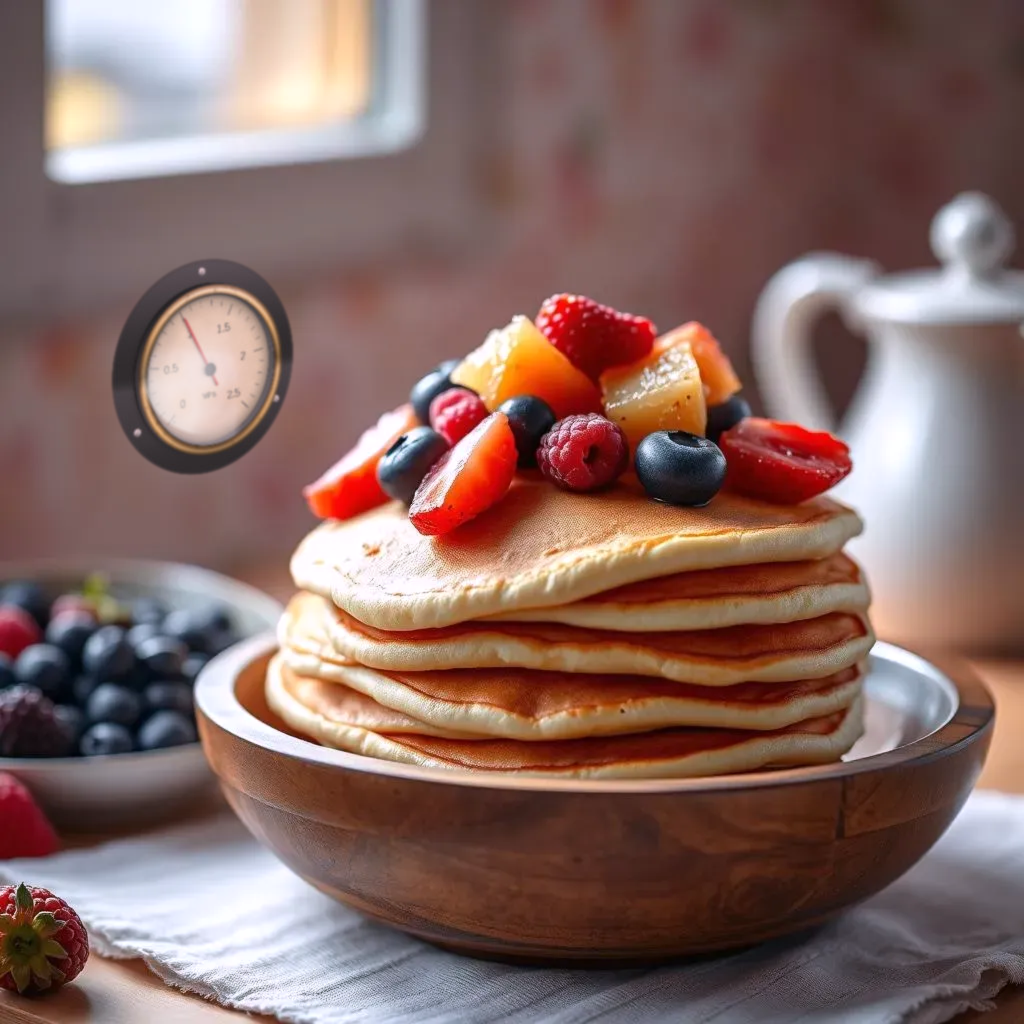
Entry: MPa 1
